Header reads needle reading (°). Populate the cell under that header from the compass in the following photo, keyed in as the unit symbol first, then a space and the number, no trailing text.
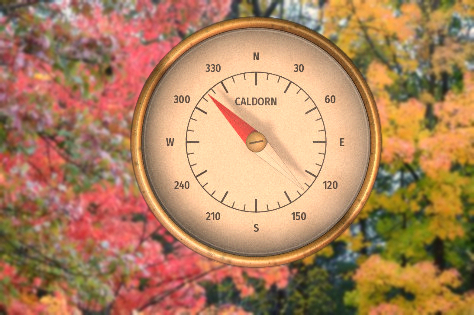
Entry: ° 315
